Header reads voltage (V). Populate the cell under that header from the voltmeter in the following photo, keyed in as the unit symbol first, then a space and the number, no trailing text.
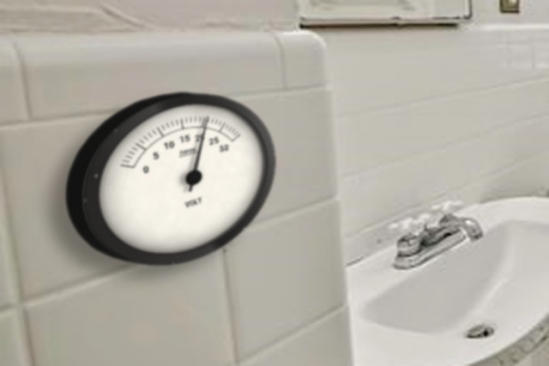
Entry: V 20
